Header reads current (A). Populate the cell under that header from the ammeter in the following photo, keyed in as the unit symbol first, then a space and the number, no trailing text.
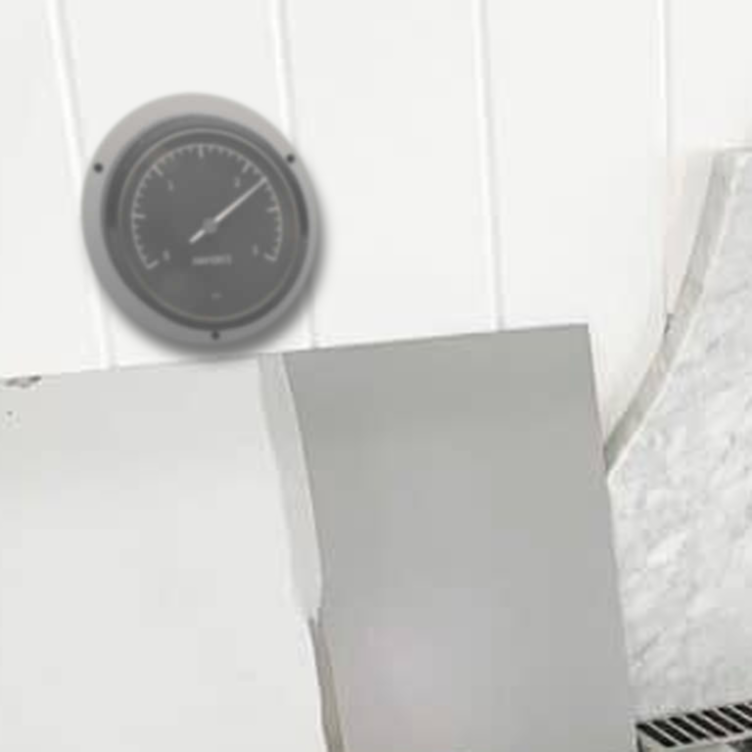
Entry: A 2.2
